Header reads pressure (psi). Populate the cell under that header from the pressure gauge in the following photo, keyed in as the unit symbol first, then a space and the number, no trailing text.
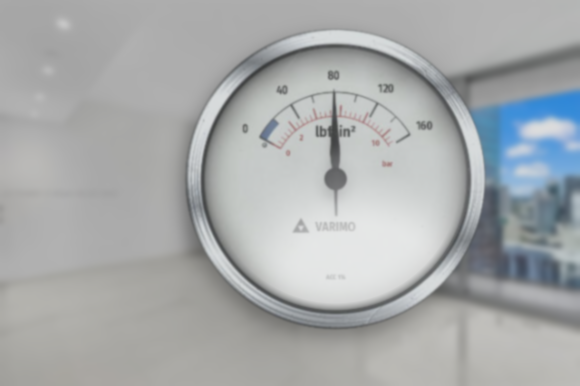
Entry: psi 80
